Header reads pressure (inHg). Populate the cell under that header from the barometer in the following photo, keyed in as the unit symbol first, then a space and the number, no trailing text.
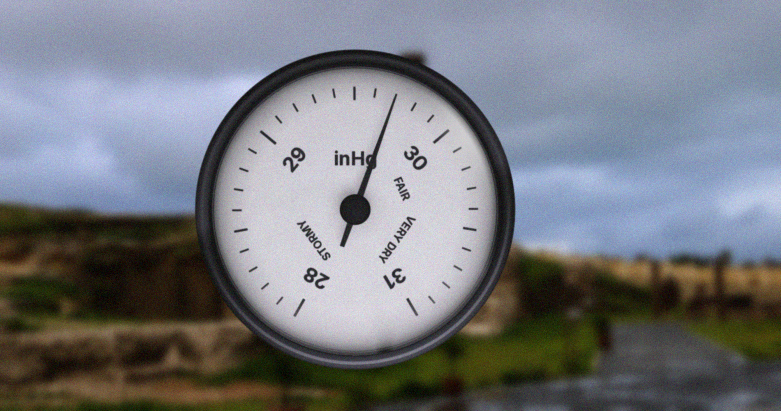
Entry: inHg 29.7
